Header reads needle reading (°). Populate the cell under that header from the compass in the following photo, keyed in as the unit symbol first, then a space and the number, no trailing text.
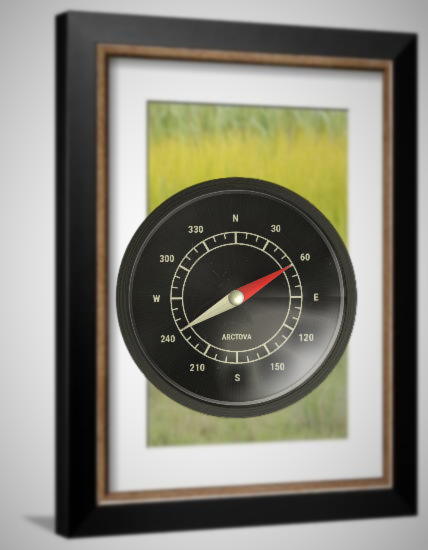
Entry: ° 60
